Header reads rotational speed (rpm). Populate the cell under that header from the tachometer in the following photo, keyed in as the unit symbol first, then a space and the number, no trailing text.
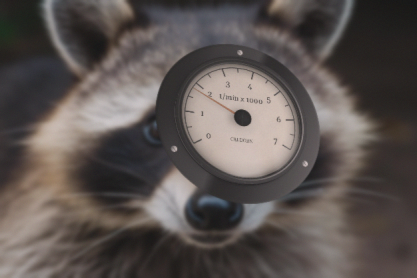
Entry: rpm 1750
